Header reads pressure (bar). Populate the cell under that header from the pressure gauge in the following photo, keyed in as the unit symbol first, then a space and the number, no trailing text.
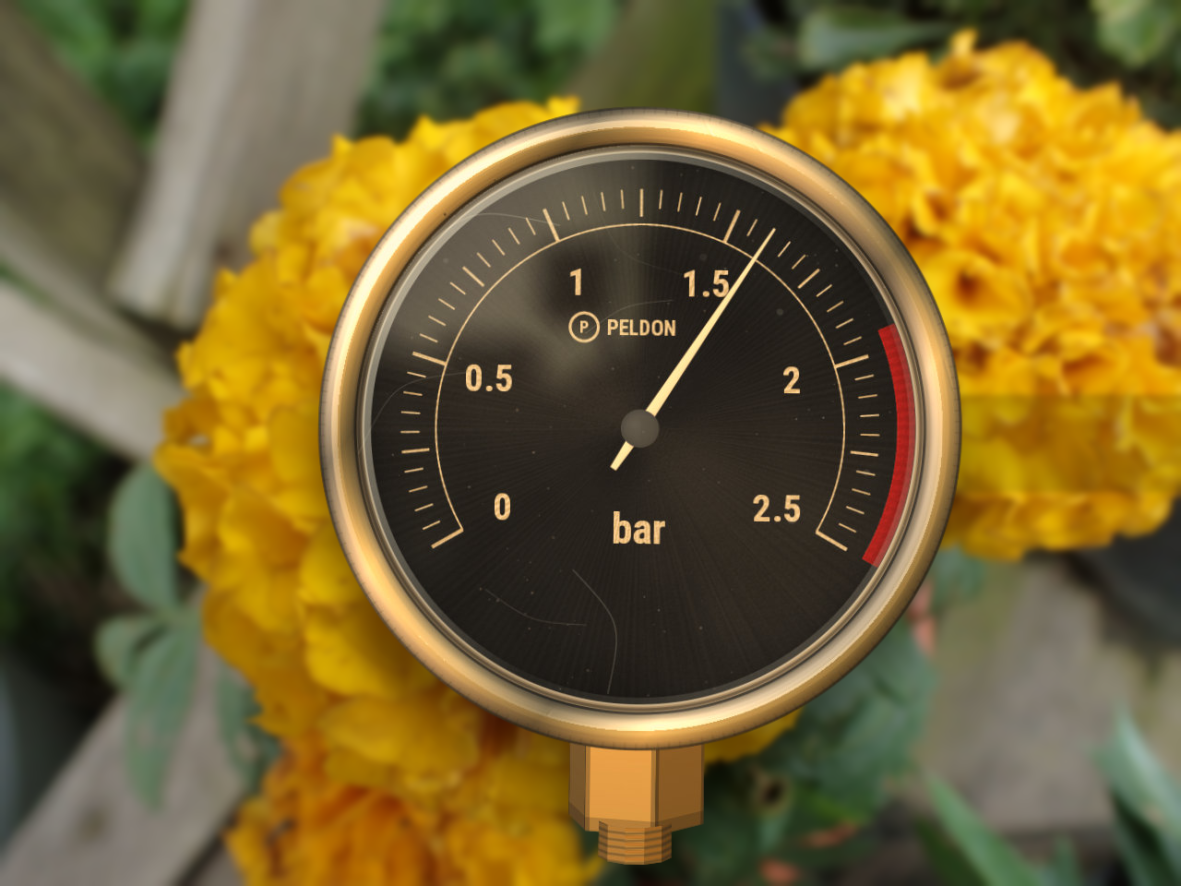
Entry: bar 1.6
